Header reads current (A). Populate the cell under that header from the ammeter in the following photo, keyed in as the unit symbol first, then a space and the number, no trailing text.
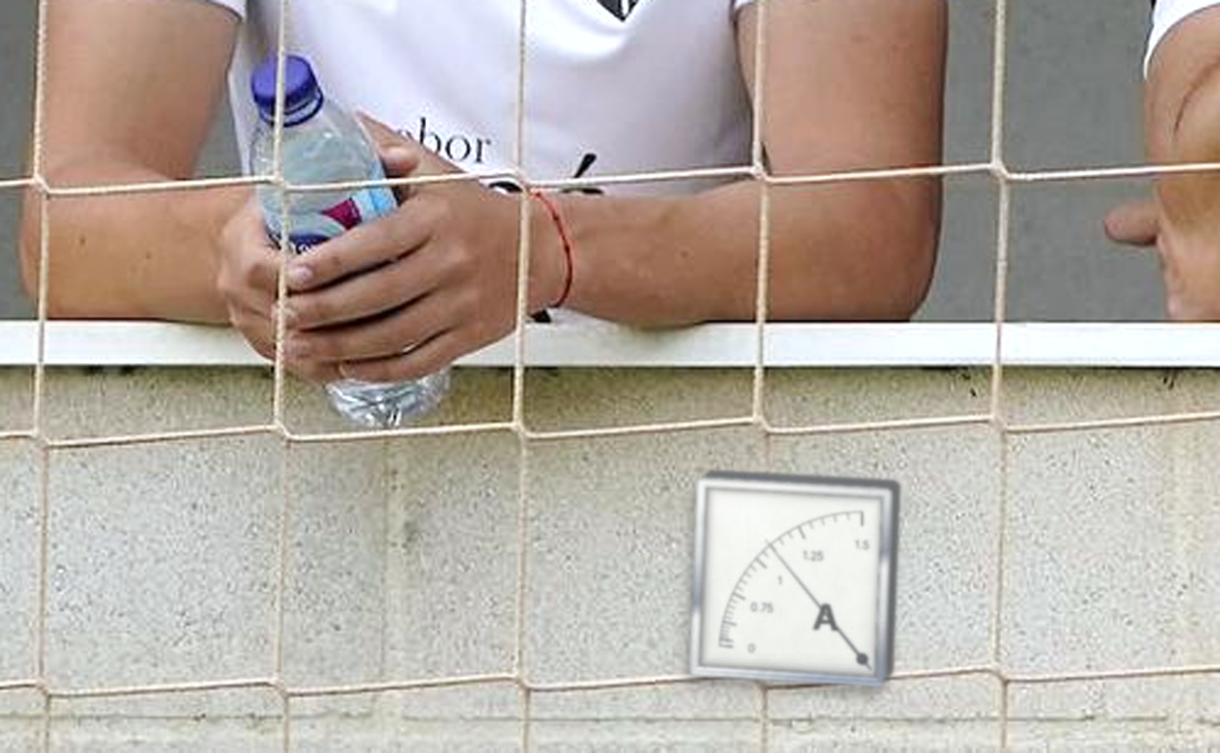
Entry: A 1.1
